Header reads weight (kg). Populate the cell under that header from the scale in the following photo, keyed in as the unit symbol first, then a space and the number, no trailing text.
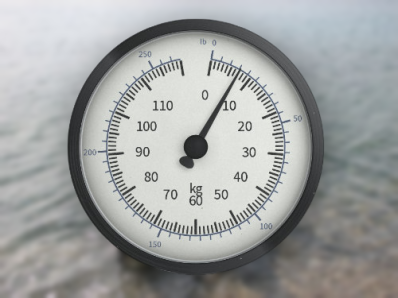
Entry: kg 7
